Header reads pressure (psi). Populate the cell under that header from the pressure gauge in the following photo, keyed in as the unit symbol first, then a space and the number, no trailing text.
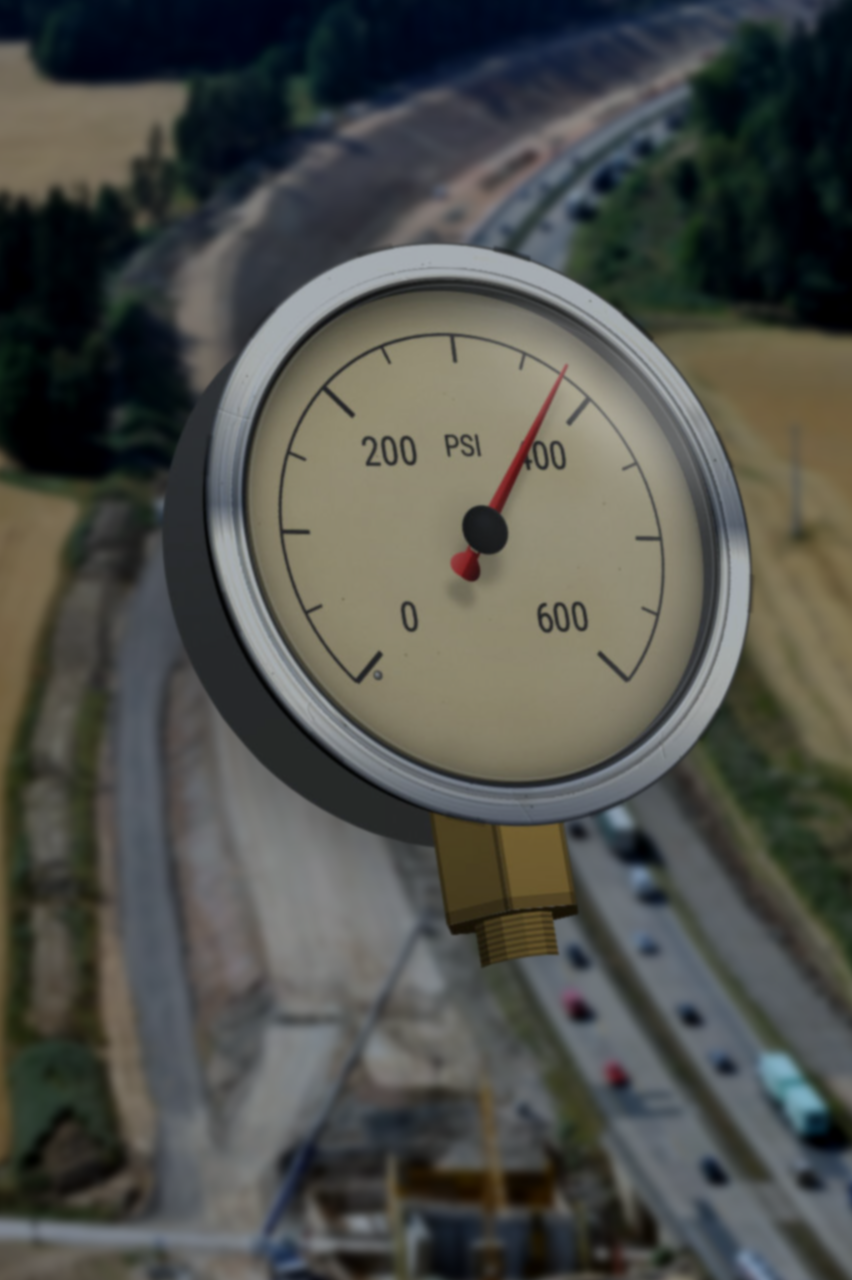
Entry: psi 375
